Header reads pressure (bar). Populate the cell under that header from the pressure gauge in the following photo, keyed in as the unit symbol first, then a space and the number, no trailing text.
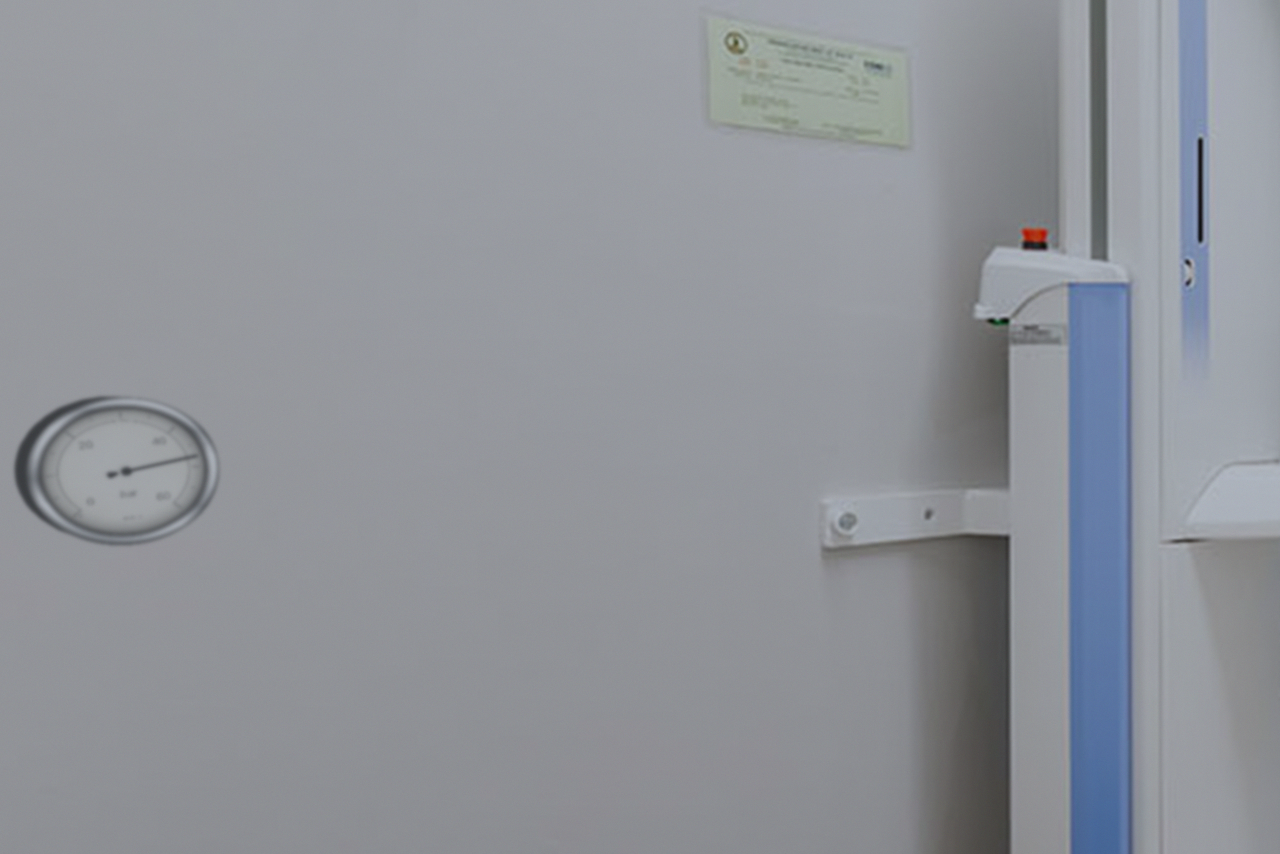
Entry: bar 47.5
